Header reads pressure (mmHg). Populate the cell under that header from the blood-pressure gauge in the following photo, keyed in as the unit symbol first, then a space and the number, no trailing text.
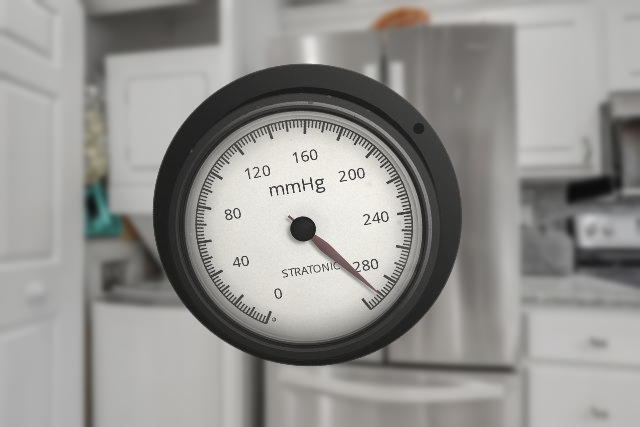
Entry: mmHg 290
